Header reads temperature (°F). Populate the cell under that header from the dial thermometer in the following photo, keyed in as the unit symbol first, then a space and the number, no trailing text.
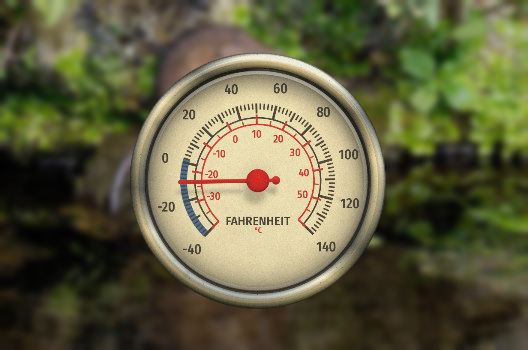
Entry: °F -10
